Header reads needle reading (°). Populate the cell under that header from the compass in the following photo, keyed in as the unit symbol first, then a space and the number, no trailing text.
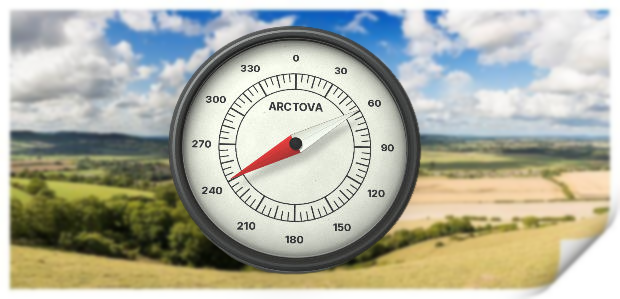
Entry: ° 240
